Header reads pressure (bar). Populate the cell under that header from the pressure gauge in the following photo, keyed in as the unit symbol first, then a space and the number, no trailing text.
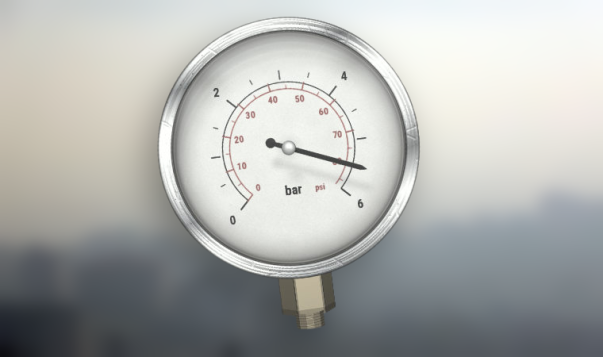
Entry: bar 5.5
